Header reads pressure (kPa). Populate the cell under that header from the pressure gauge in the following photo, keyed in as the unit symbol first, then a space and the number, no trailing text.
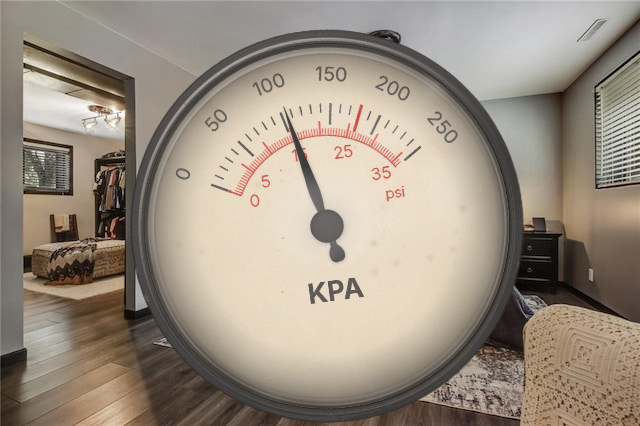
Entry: kPa 105
